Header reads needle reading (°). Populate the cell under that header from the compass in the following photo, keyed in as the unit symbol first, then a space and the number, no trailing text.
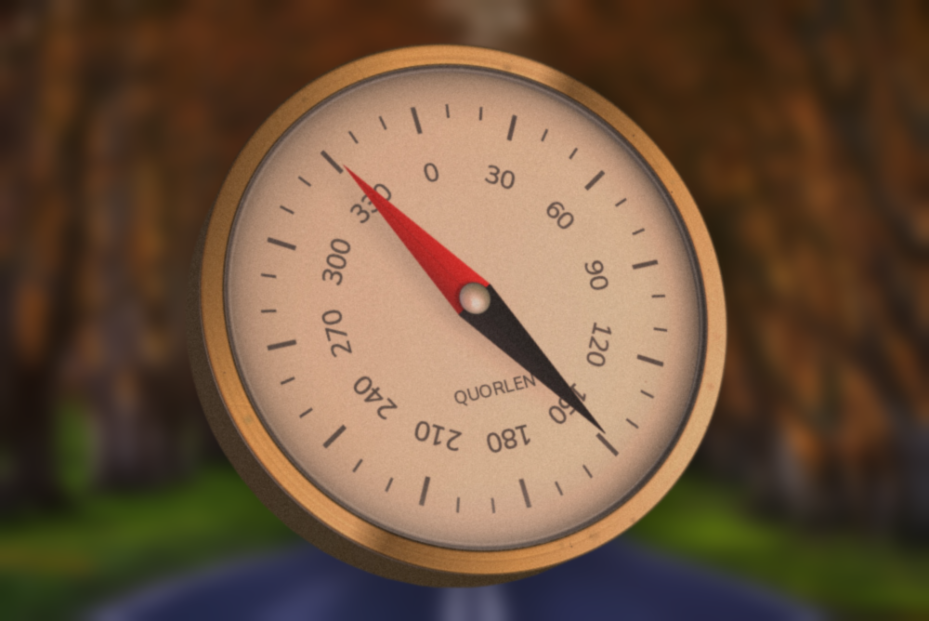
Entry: ° 330
